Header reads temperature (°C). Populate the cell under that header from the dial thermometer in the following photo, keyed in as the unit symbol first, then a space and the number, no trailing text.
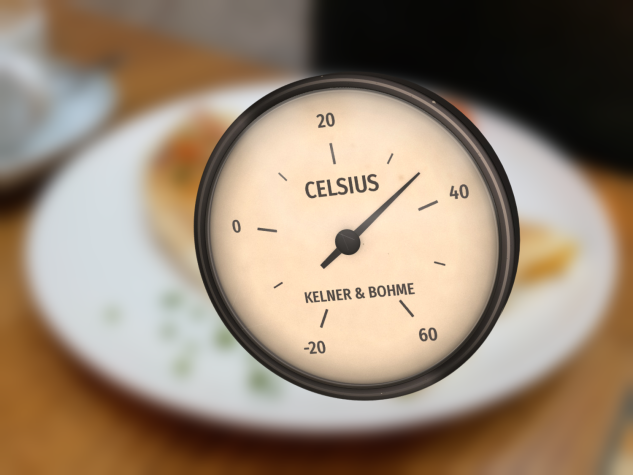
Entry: °C 35
